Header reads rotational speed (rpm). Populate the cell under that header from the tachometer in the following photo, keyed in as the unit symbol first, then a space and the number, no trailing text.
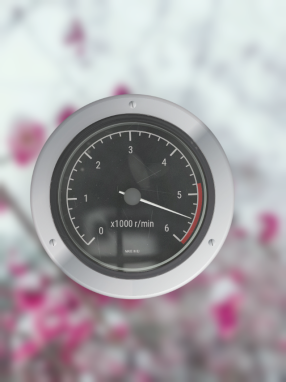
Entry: rpm 5500
